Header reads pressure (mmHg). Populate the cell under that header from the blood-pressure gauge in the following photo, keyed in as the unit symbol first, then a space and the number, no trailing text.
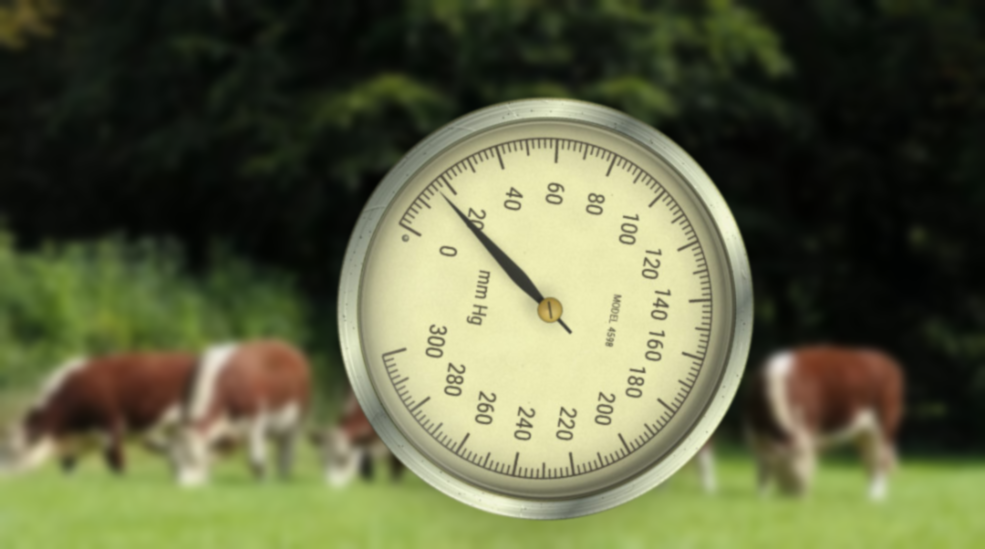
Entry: mmHg 16
